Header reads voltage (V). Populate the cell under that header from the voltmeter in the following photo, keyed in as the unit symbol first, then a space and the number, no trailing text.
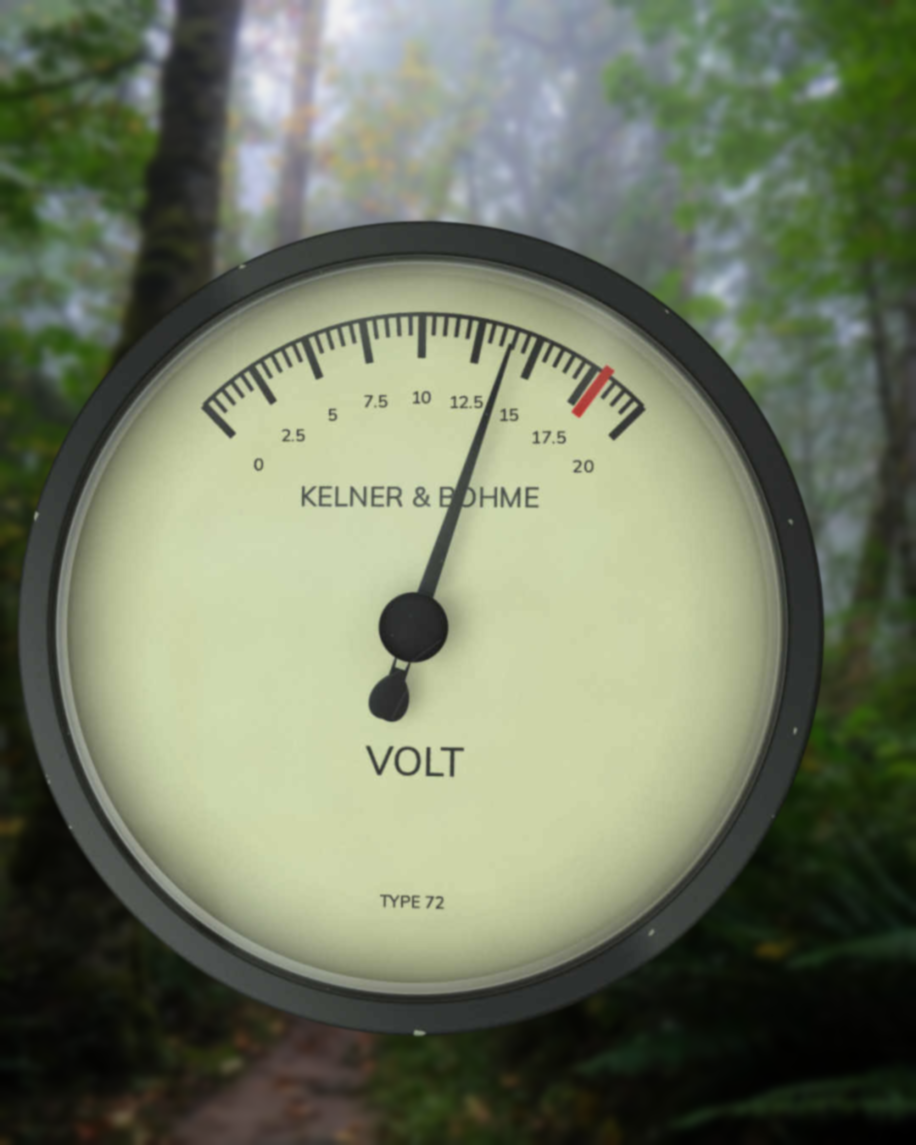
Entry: V 14
